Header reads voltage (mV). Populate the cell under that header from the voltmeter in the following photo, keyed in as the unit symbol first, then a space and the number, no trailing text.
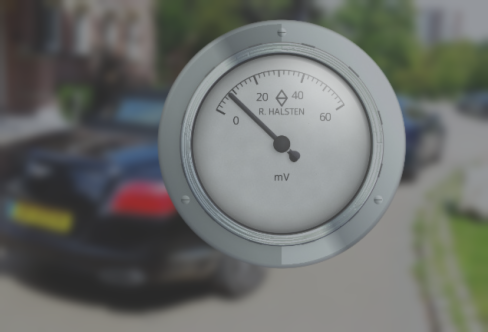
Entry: mV 8
